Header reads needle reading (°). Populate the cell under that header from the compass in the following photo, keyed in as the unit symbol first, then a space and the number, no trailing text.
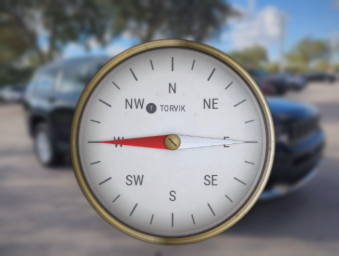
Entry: ° 270
